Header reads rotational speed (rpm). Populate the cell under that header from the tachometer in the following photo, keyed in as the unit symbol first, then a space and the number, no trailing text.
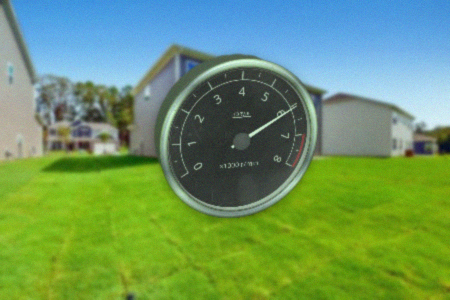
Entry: rpm 6000
